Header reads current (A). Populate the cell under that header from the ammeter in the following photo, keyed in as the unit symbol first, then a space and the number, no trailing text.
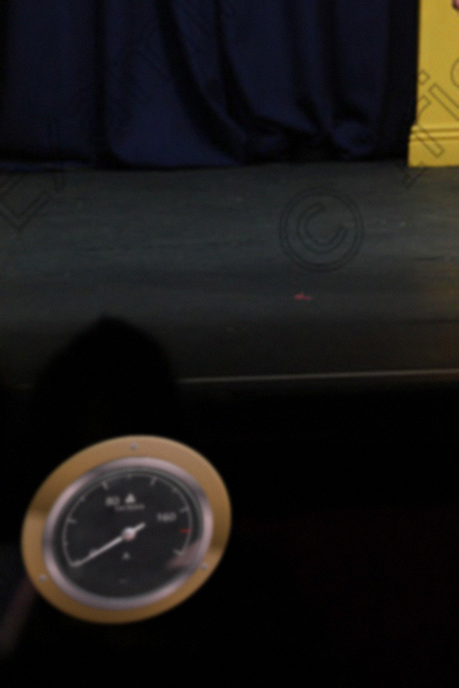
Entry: A 0
